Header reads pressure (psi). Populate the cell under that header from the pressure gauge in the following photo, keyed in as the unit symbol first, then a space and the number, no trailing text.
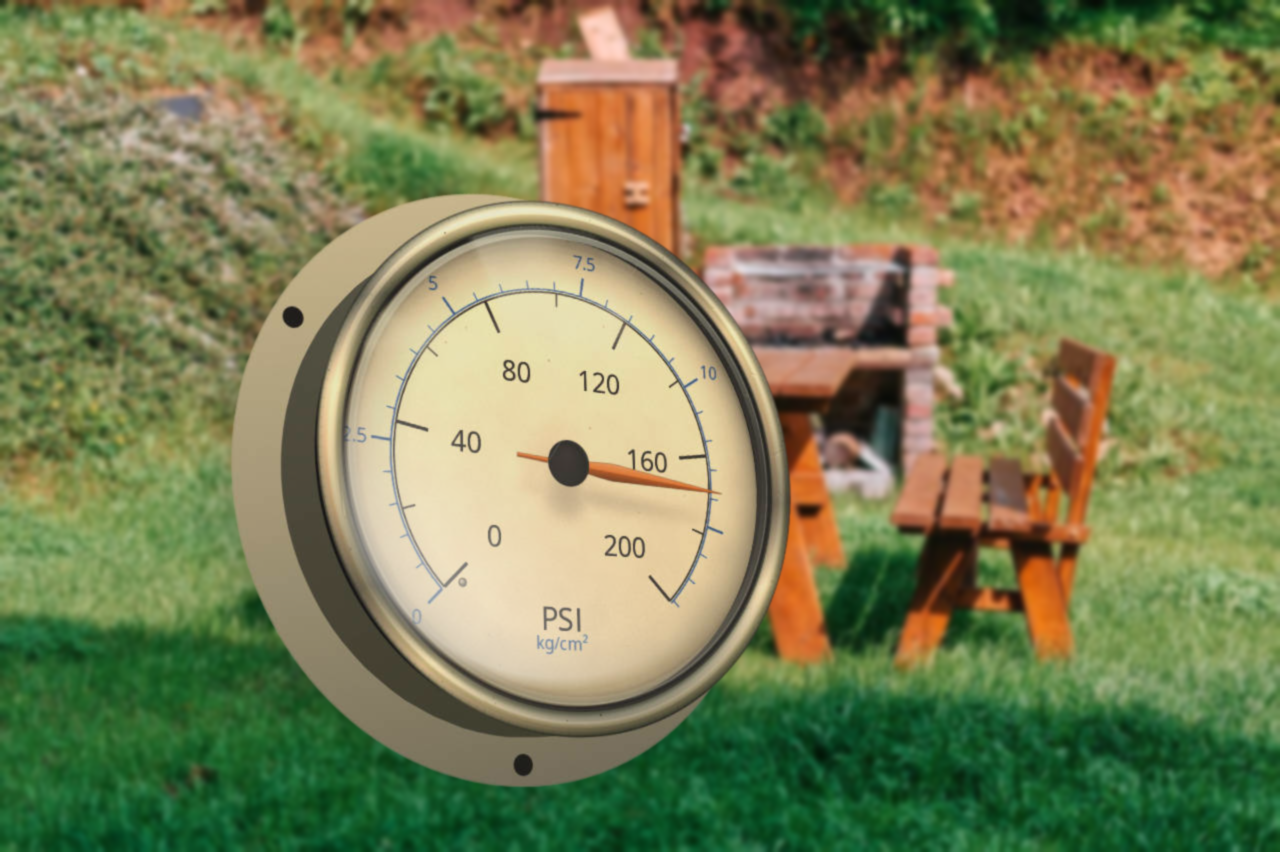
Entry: psi 170
